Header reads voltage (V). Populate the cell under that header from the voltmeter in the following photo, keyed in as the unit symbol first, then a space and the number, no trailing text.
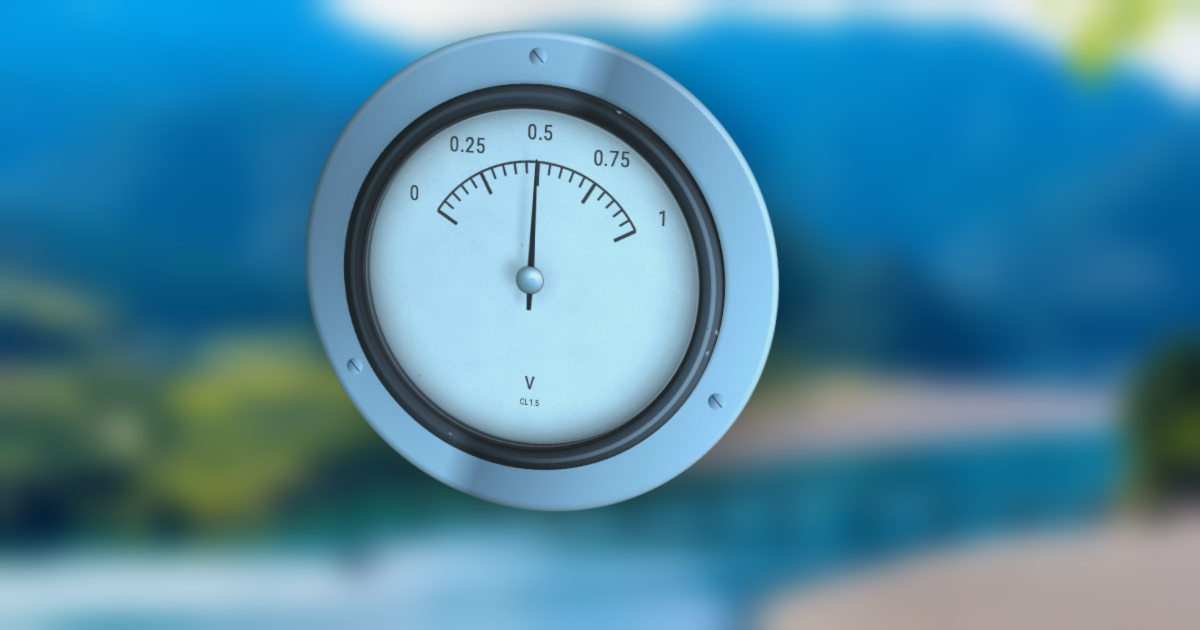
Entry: V 0.5
